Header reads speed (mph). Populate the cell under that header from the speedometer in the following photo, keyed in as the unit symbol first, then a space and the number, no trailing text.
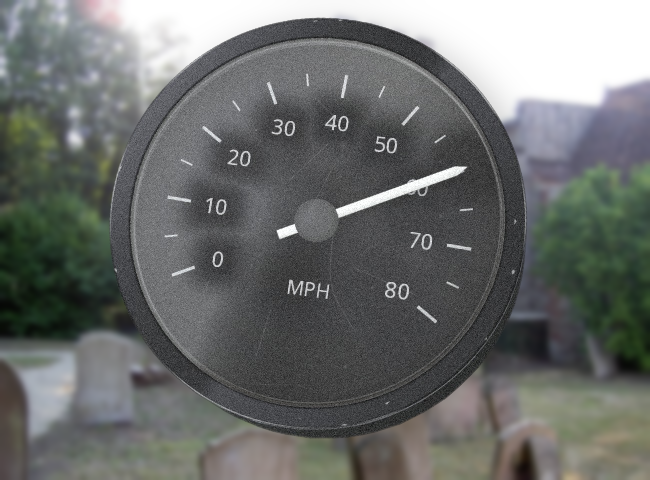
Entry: mph 60
